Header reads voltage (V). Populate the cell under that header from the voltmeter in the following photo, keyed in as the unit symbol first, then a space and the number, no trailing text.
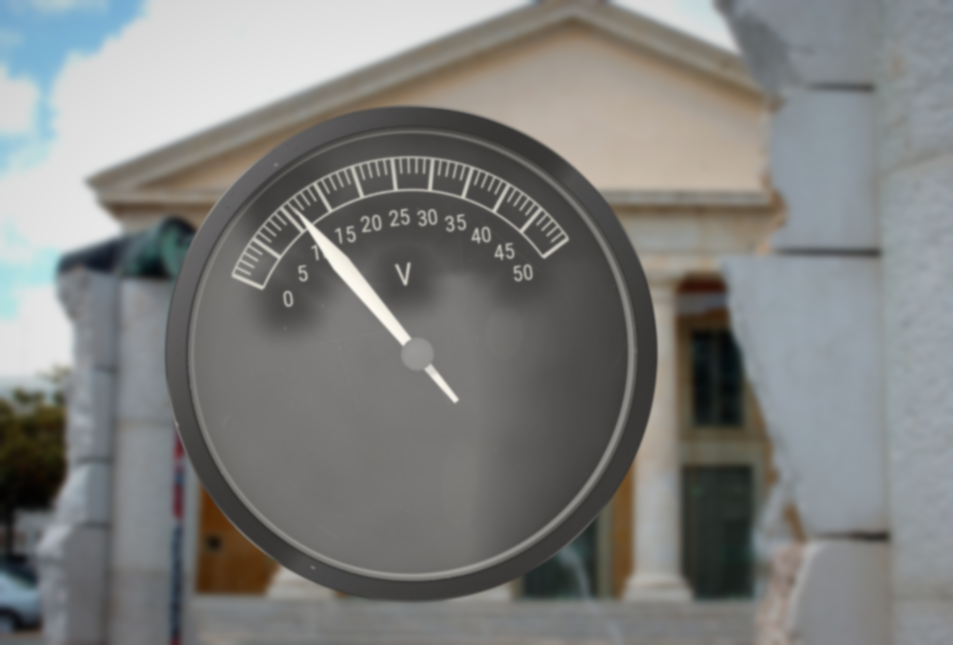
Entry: V 11
